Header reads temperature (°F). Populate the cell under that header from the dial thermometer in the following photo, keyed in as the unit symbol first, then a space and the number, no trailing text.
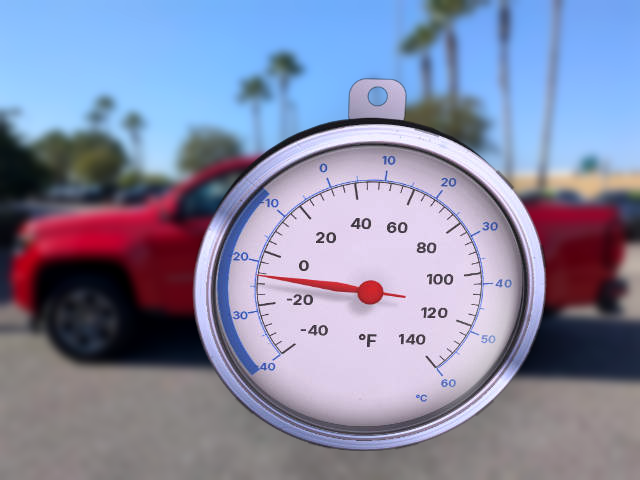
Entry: °F -8
